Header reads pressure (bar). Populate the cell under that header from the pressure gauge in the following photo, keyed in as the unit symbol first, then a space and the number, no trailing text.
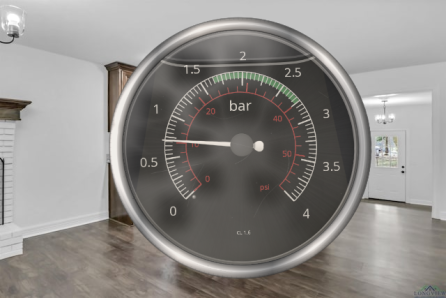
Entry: bar 0.7
